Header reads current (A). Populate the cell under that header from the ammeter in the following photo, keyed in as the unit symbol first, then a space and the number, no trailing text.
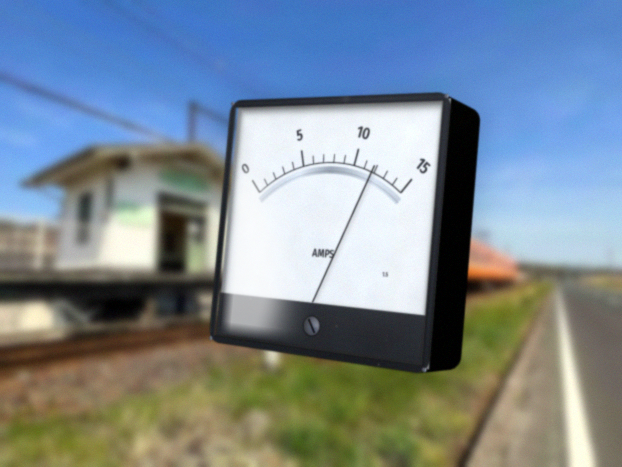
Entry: A 12
